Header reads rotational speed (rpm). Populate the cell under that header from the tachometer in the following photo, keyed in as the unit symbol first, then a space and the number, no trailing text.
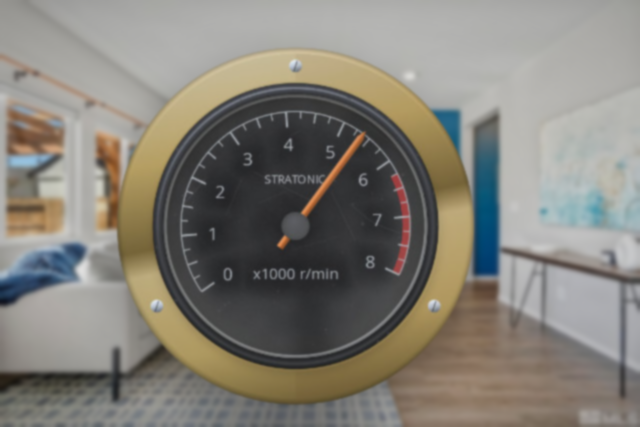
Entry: rpm 5375
